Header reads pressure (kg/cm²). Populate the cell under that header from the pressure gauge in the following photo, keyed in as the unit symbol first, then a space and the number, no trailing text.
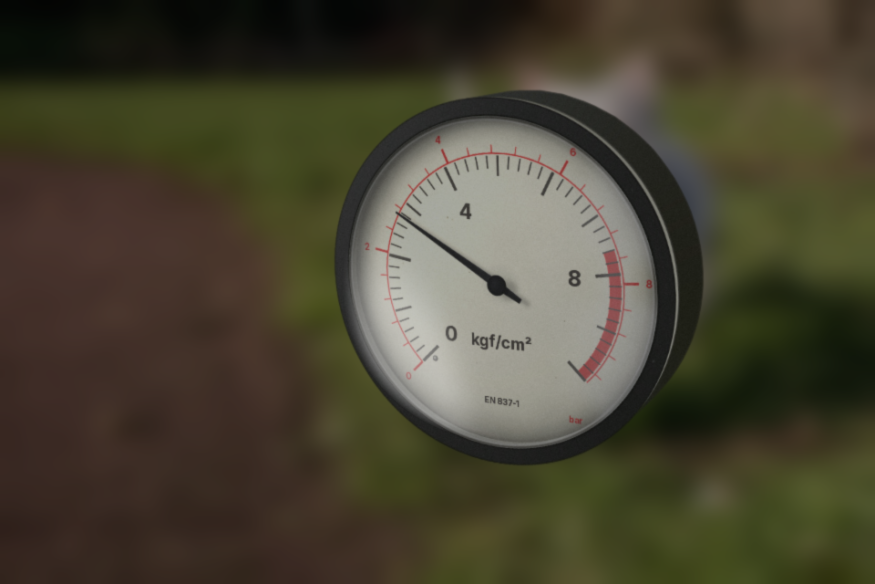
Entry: kg/cm² 2.8
